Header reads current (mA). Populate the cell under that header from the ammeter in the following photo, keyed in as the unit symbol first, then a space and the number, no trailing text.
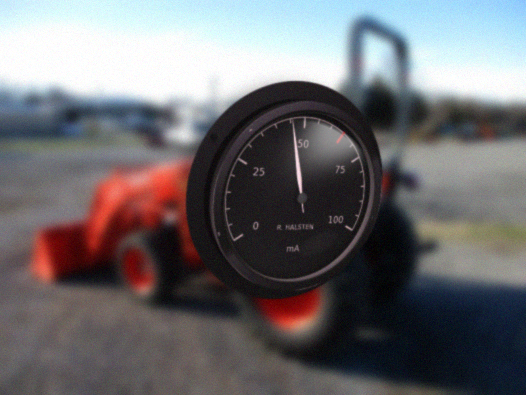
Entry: mA 45
